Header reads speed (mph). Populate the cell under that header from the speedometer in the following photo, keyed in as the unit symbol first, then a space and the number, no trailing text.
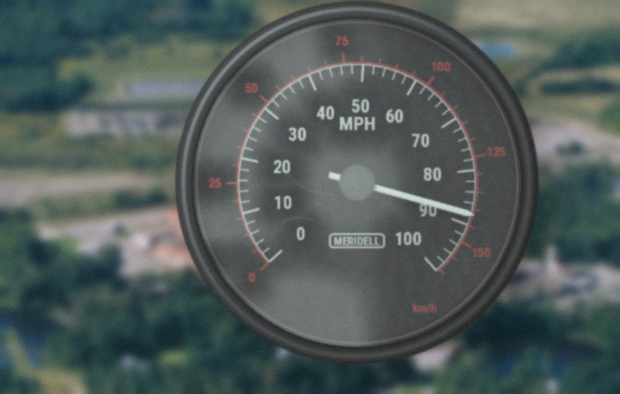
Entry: mph 88
